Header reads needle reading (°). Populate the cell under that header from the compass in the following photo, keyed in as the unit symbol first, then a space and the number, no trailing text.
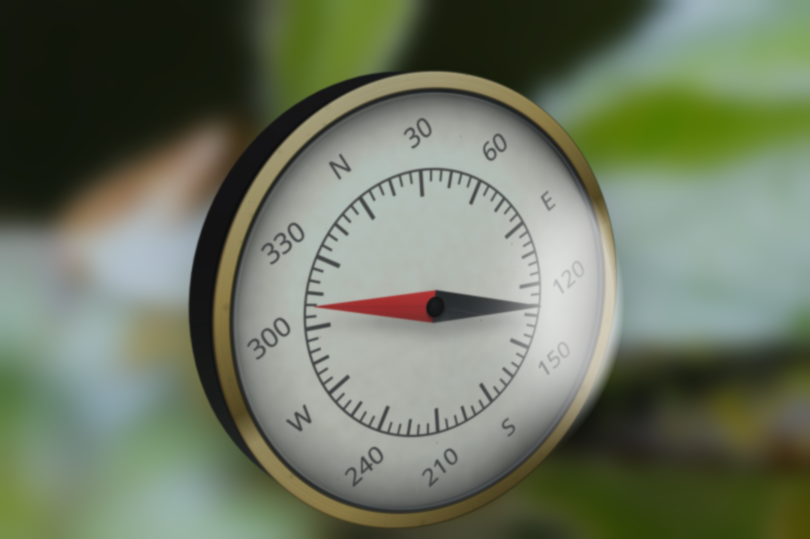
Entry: ° 310
